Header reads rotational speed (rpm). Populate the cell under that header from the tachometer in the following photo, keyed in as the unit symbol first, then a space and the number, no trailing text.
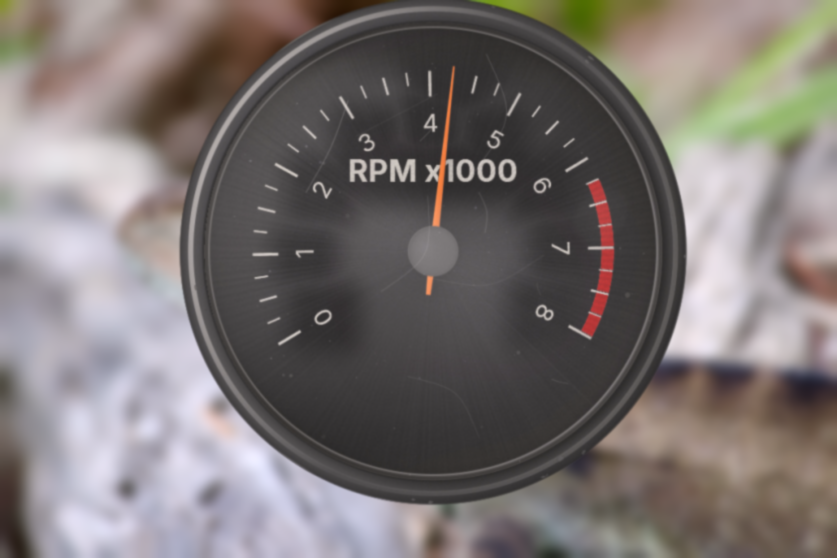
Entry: rpm 4250
